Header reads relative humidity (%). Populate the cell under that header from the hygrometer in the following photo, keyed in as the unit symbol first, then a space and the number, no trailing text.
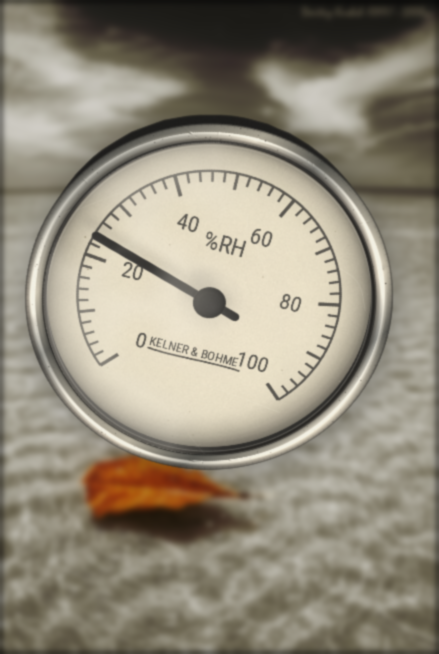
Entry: % 24
